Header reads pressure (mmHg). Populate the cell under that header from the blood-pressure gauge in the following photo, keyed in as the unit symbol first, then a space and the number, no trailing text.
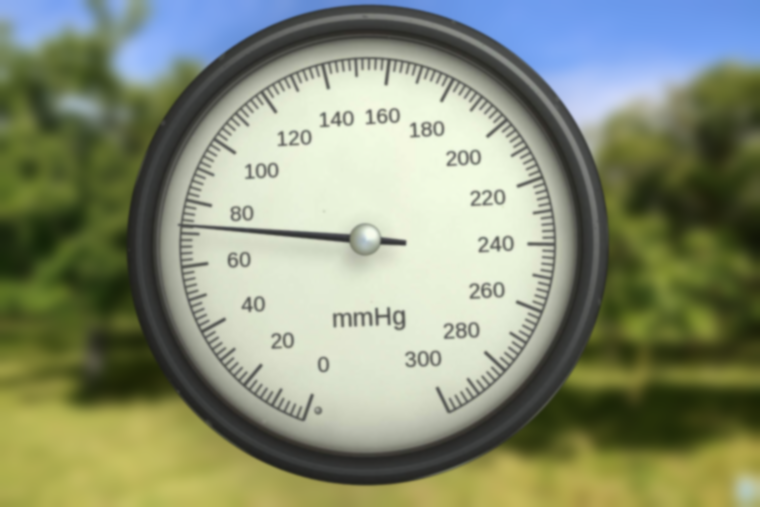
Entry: mmHg 72
